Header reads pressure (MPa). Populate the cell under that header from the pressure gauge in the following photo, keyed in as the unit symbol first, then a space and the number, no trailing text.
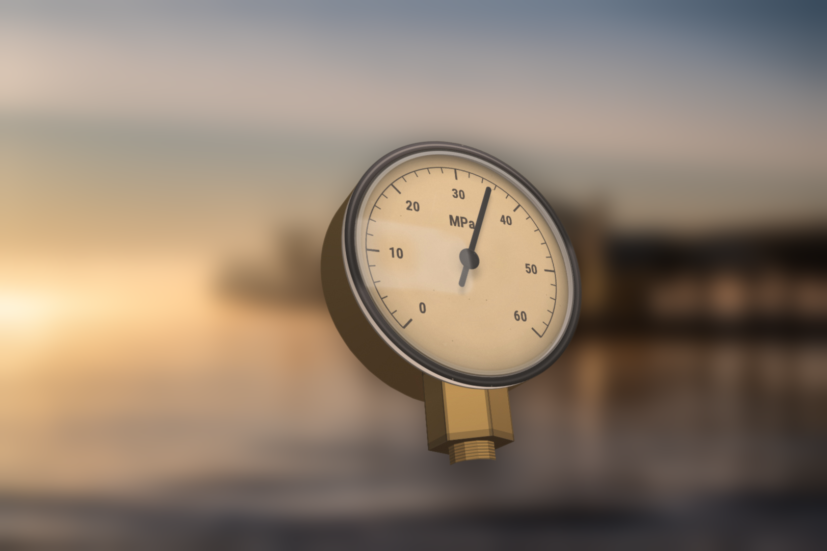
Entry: MPa 35
